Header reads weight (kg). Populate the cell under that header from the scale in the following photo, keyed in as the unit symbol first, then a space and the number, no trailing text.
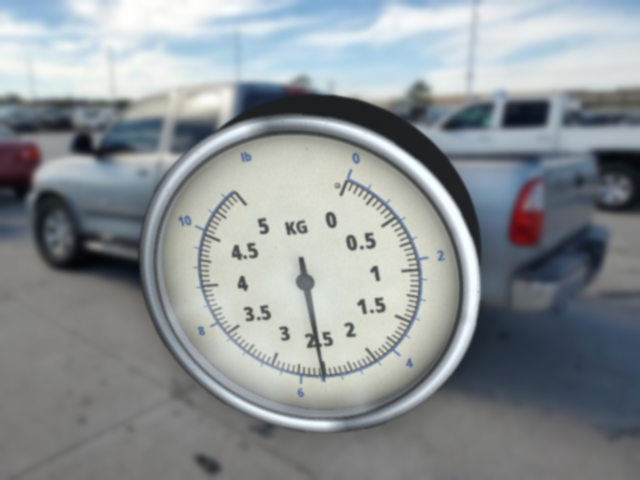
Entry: kg 2.5
